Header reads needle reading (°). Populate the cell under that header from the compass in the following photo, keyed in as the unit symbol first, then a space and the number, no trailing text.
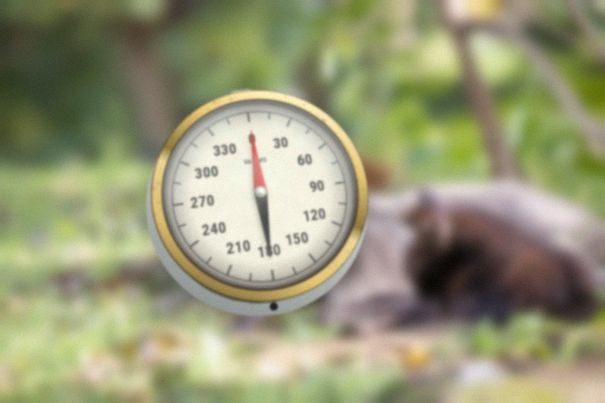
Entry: ° 0
